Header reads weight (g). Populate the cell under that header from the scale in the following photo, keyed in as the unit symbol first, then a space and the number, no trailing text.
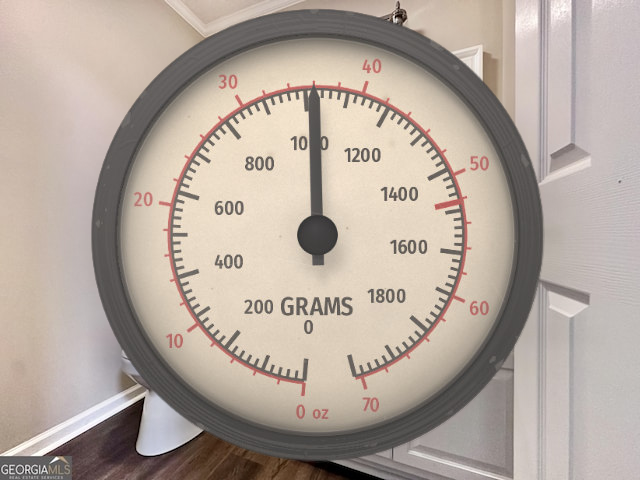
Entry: g 1020
